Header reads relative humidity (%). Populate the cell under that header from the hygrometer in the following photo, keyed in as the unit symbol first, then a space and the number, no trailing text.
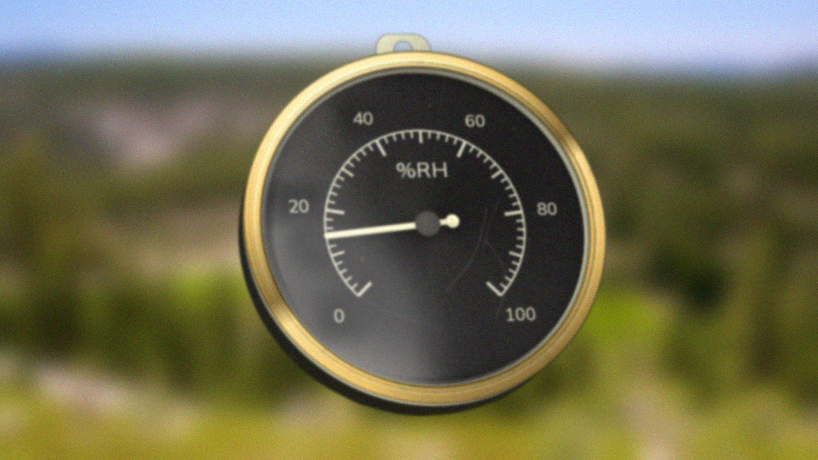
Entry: % 14
